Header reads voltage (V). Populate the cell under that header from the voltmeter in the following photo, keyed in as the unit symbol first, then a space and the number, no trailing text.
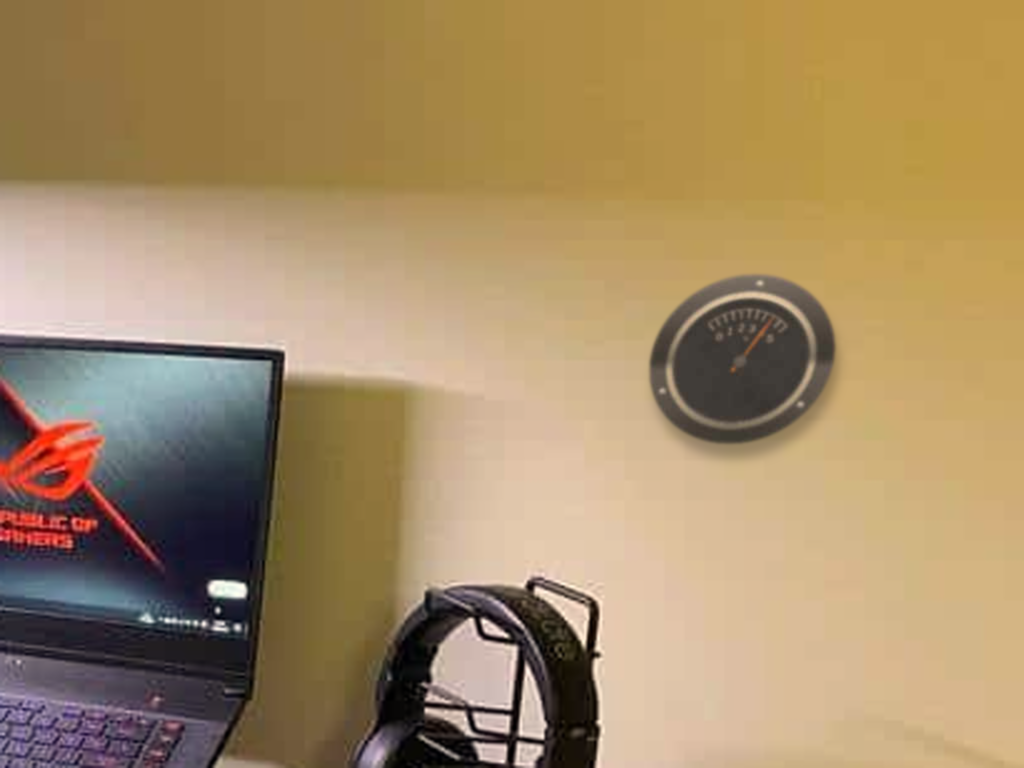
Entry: V 4
